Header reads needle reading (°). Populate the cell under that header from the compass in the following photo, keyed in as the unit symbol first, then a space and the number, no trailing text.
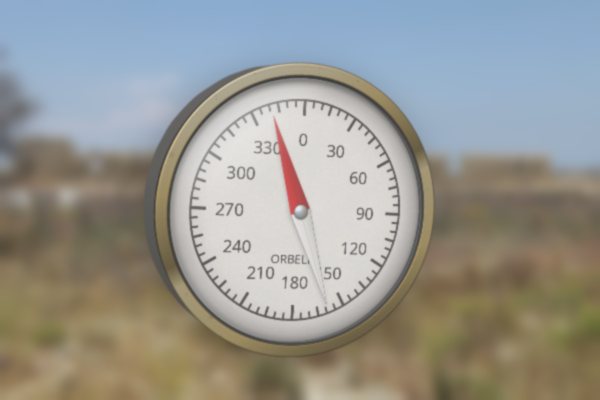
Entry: ° 340
